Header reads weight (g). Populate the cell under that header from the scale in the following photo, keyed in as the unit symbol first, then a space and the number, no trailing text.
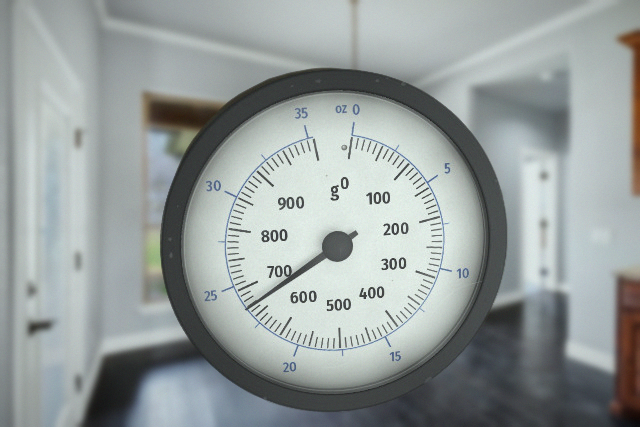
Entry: g 670
